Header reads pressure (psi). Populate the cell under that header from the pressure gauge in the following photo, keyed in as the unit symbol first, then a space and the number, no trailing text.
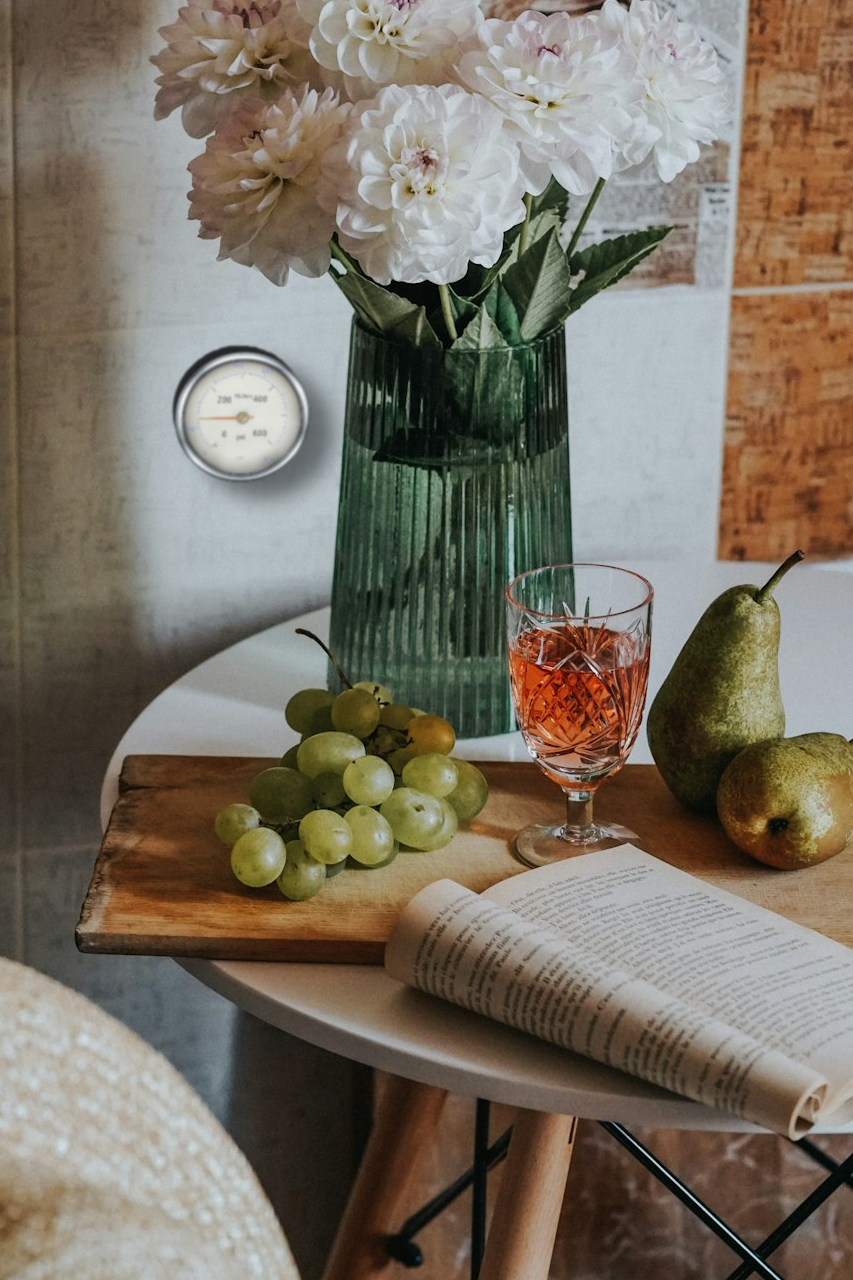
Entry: psi 100
